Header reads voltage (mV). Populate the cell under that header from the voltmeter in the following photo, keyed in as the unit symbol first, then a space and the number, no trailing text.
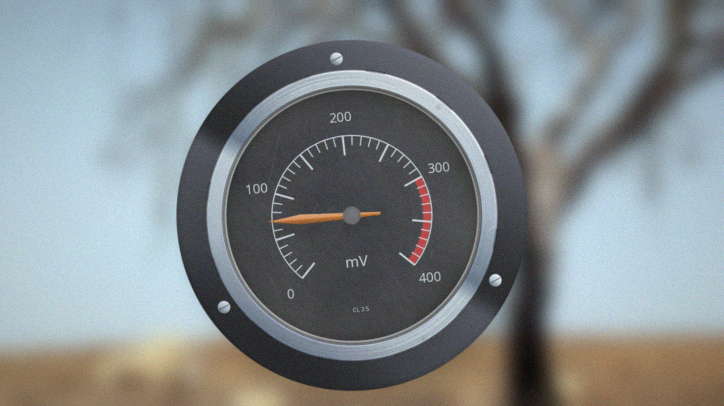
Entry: mV 70
